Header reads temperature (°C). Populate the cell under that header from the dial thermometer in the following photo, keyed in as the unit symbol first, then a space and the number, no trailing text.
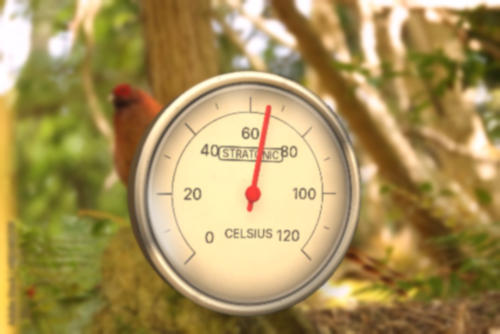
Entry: °C 65
